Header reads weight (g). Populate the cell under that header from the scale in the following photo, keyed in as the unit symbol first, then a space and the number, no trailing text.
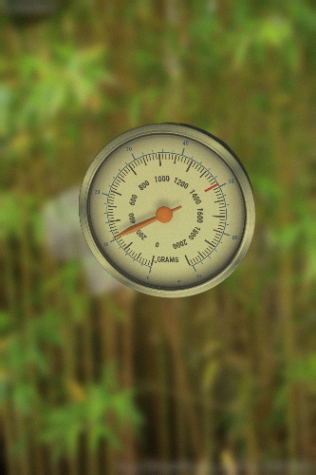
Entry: g 300
